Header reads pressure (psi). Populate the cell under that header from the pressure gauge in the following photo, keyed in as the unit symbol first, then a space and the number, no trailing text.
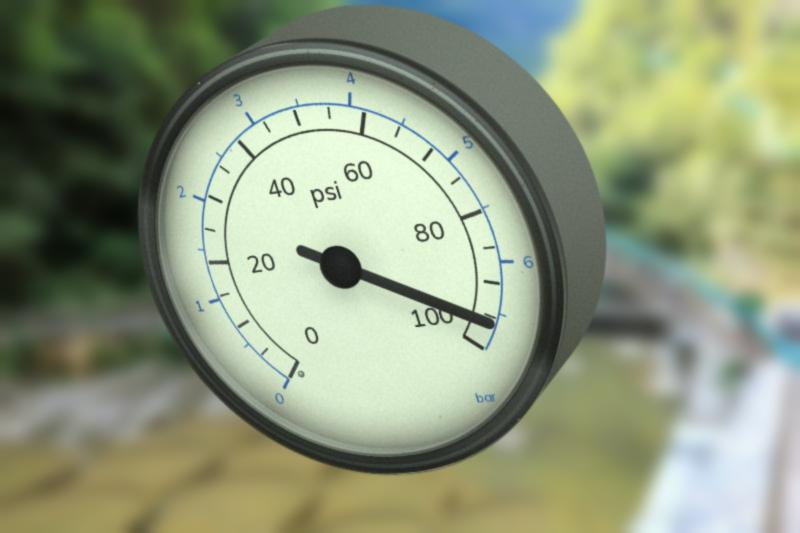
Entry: psi 95
